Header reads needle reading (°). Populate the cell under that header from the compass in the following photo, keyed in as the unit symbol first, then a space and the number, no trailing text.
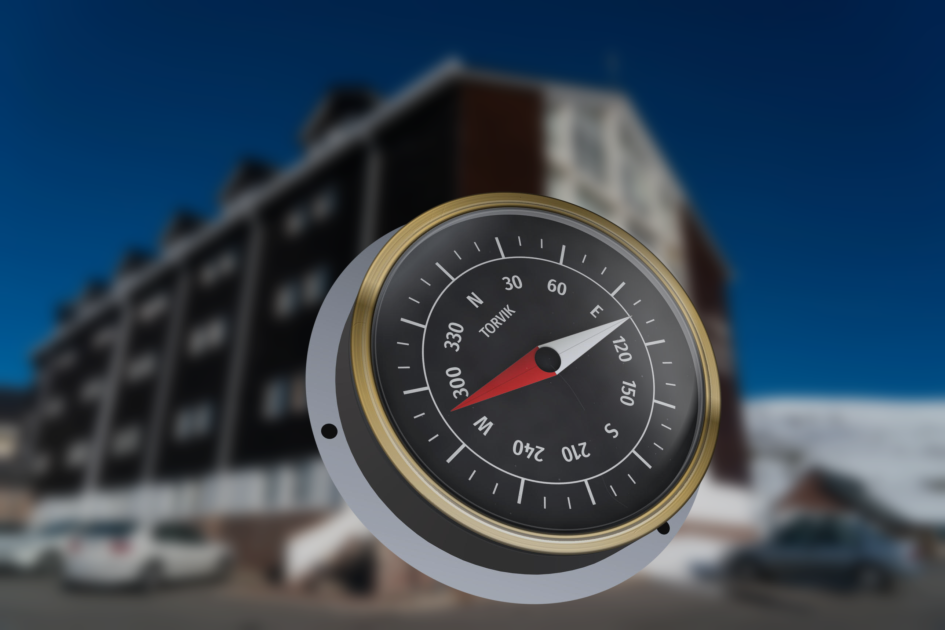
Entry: ° 285
